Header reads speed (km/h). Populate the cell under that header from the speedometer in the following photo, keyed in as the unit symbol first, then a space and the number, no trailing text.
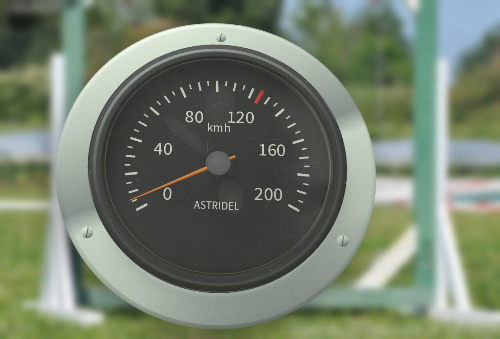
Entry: km/h 5
